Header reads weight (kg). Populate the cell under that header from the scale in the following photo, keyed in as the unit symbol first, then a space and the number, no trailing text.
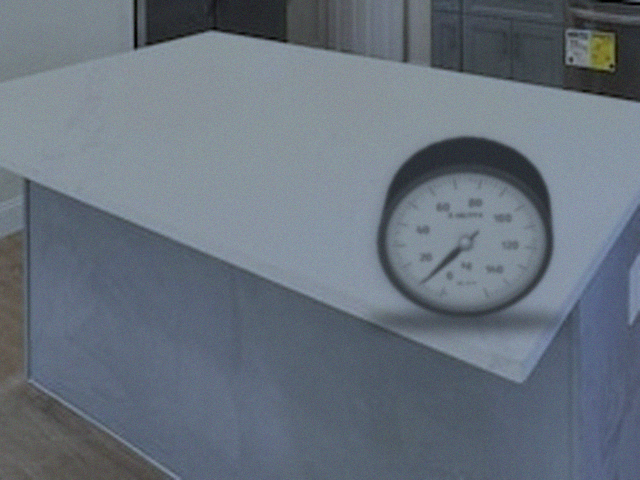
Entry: kg 10
